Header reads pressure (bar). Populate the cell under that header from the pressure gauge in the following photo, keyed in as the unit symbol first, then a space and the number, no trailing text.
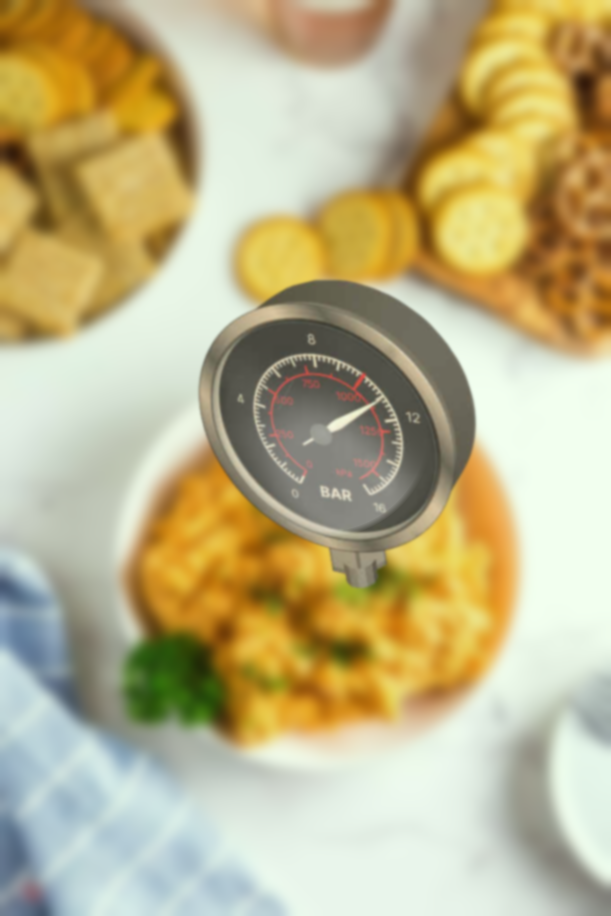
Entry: bar 11
